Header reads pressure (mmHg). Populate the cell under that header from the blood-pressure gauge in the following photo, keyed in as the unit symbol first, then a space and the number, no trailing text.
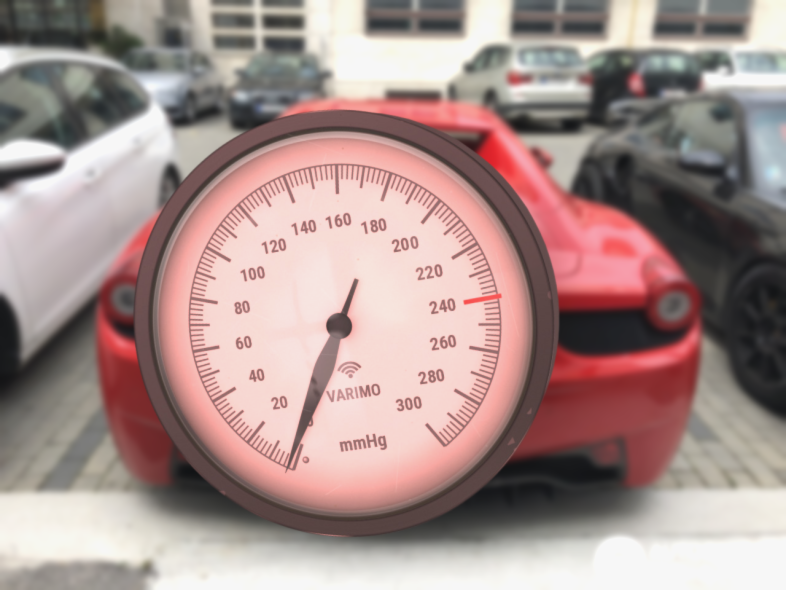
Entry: mmHg 2
